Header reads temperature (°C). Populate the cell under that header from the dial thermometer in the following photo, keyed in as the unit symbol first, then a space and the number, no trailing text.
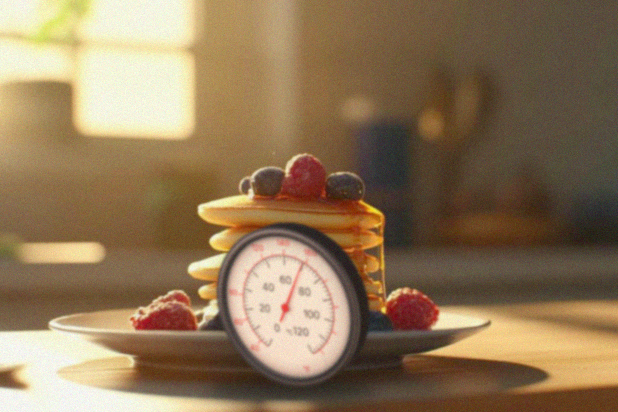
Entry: °C 70
